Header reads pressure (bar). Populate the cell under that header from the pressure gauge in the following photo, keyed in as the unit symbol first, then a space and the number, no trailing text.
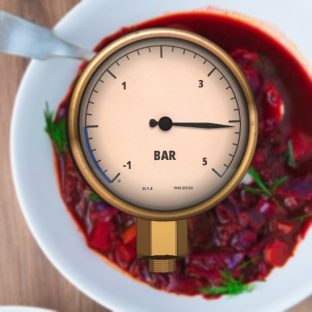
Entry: bar 4.1
